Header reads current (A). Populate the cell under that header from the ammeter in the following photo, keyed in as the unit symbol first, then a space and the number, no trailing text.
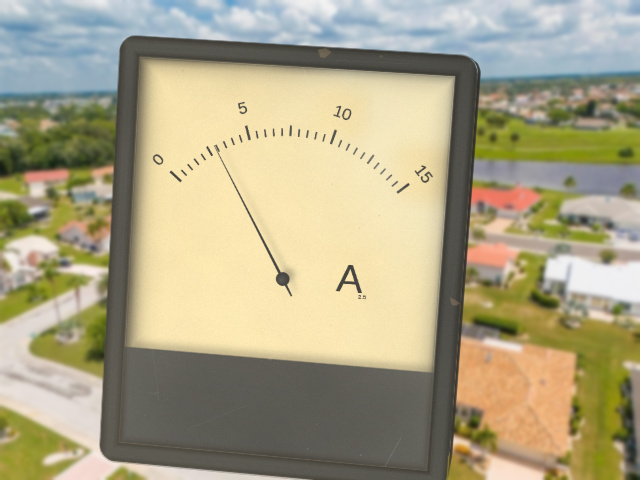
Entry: A 3
